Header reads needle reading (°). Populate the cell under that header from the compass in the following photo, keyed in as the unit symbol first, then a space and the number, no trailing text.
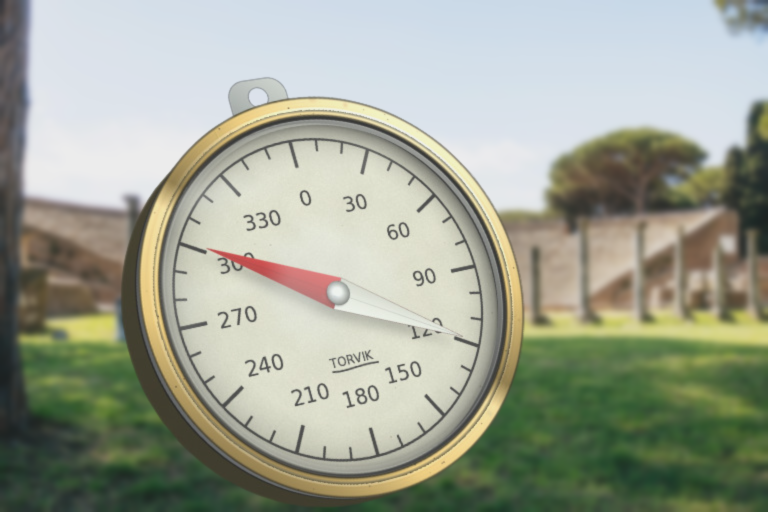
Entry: ° 300
